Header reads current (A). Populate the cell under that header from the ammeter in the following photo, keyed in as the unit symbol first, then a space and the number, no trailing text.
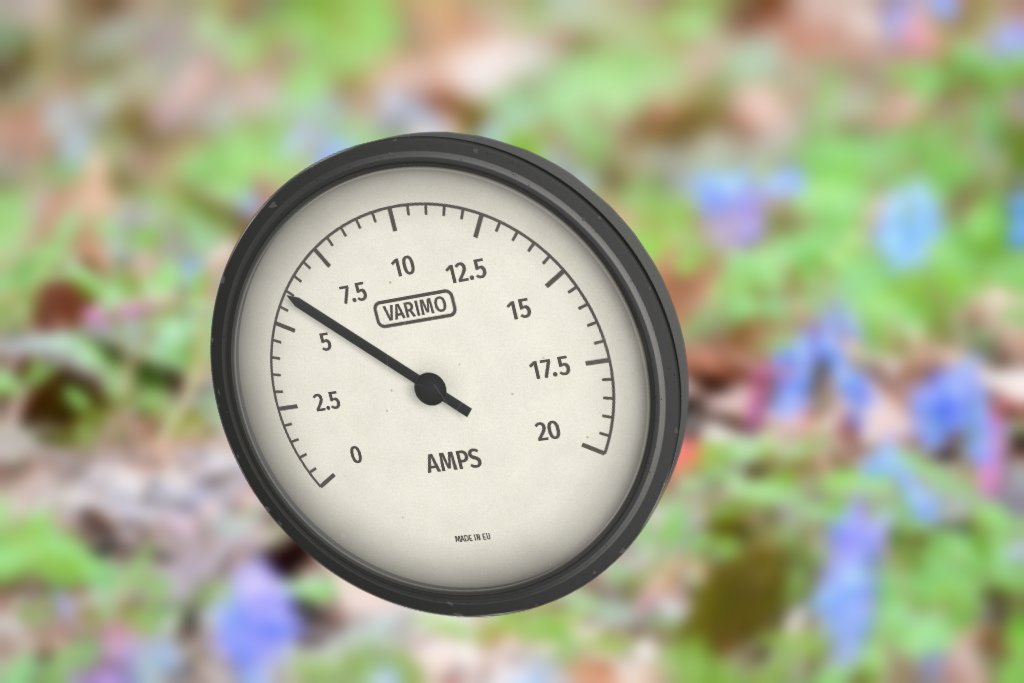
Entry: A 6
